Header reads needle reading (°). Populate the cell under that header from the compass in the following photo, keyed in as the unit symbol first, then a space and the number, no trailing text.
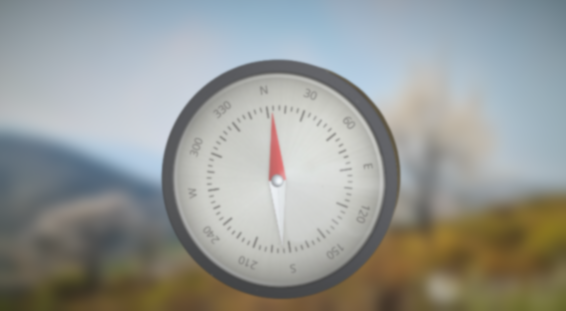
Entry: ° 5
